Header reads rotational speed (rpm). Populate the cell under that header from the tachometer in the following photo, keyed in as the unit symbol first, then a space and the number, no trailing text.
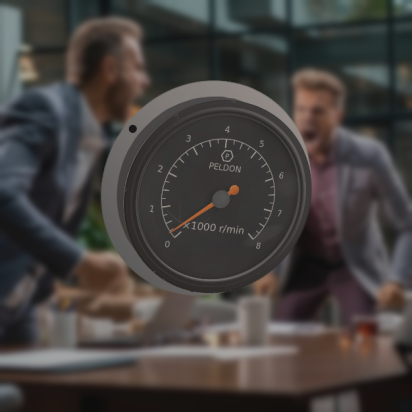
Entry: rpm 250
